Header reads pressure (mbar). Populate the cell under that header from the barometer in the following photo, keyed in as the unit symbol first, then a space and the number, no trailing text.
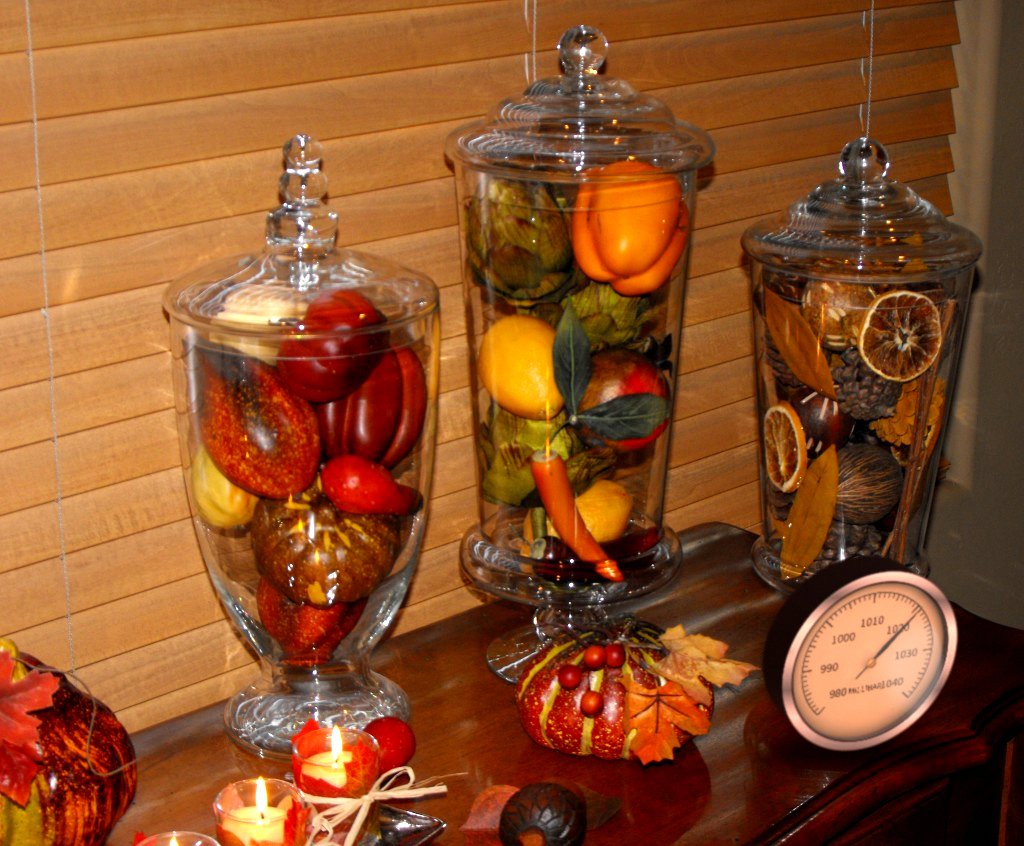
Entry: mbar 1020
